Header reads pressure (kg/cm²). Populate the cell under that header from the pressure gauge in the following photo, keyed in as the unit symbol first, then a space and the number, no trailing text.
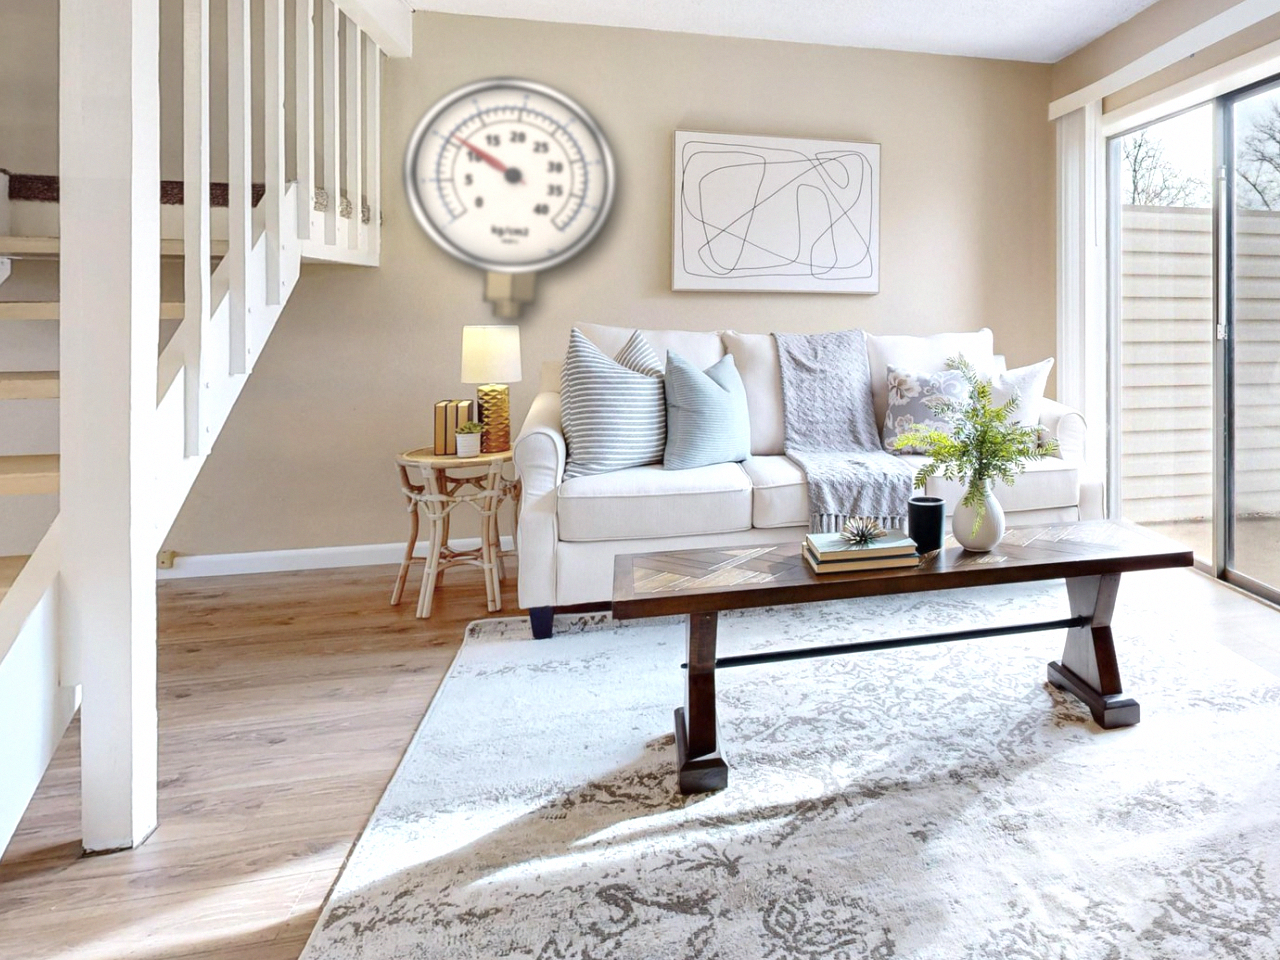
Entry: kg/cm² 11
